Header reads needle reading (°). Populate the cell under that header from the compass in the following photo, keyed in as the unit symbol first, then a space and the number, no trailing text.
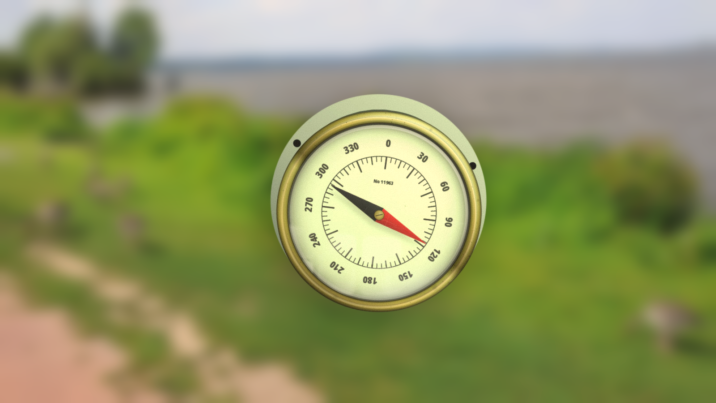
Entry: ° 115
